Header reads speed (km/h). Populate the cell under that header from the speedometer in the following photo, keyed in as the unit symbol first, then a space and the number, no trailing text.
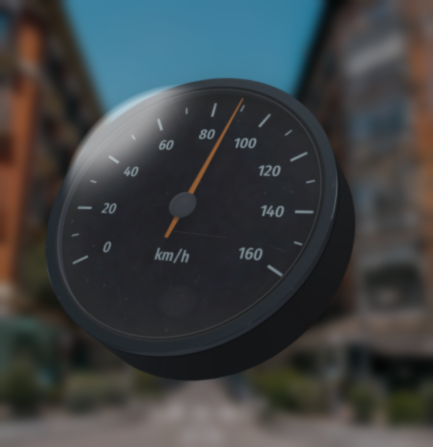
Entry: km/h 90
